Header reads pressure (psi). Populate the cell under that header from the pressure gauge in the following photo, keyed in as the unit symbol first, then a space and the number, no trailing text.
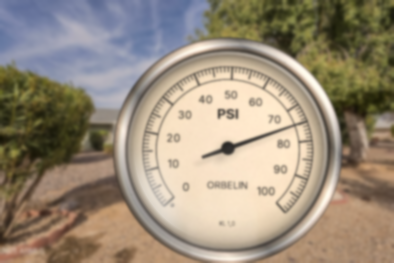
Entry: psi 75
